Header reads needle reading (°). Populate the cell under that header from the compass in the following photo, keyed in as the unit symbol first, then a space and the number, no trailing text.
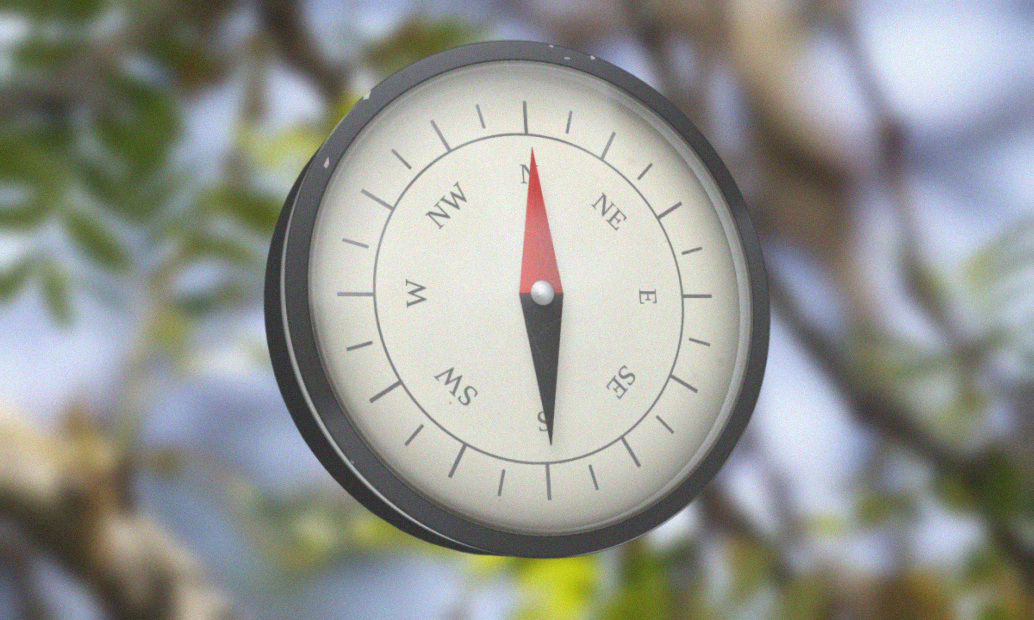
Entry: ° 0
